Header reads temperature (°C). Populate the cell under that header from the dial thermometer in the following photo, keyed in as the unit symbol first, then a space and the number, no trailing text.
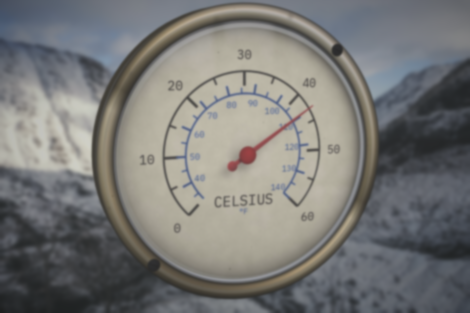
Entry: °C 42.5
